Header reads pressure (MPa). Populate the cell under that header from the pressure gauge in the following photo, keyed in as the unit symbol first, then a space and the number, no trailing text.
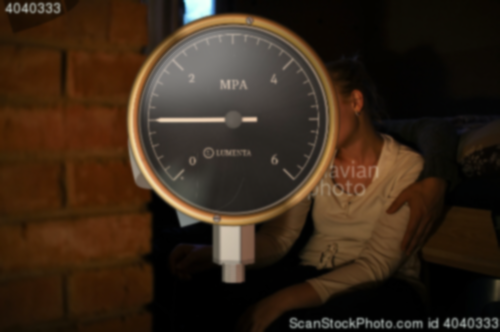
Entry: MPa 1
